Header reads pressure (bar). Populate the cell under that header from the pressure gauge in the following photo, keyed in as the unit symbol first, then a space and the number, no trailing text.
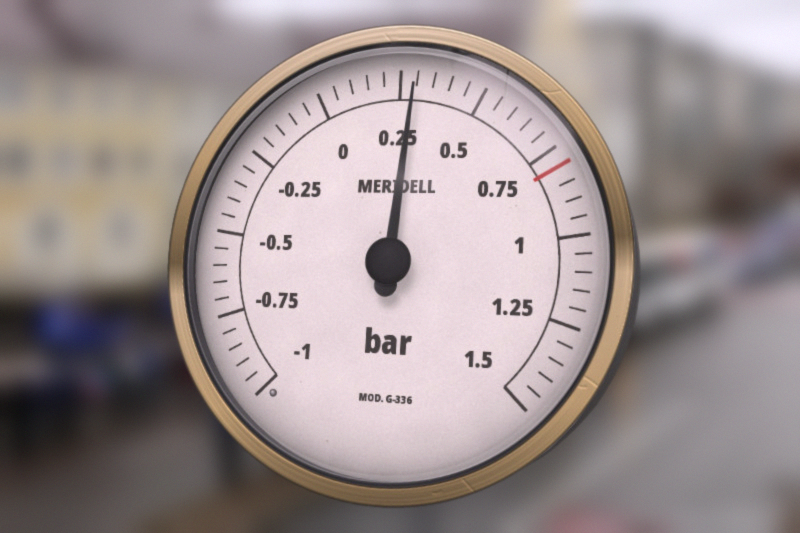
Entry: bar 0.3
